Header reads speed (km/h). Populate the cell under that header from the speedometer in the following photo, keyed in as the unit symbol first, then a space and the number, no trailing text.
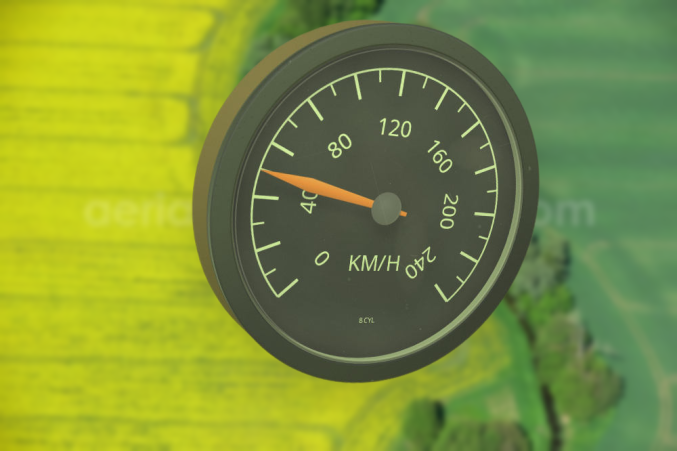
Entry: km/h 50
